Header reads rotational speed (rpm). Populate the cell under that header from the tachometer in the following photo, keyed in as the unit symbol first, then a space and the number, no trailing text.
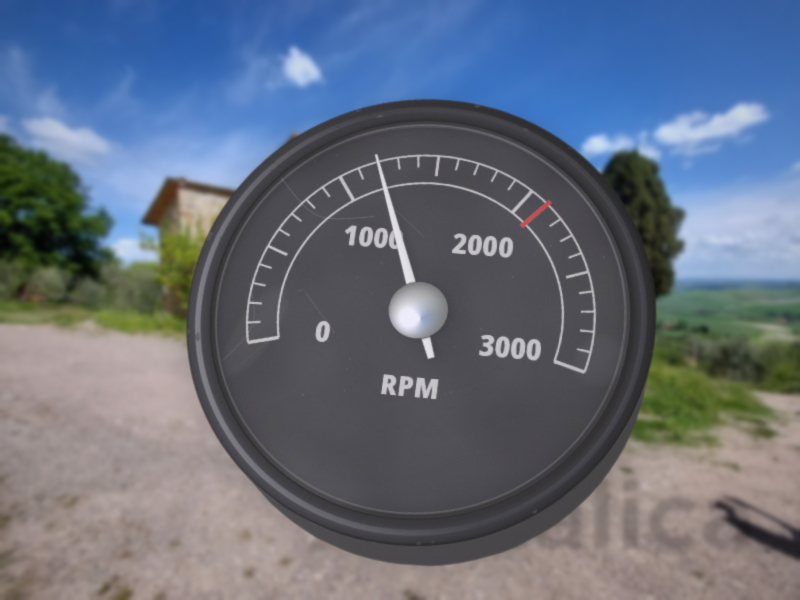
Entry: rpm 1200
